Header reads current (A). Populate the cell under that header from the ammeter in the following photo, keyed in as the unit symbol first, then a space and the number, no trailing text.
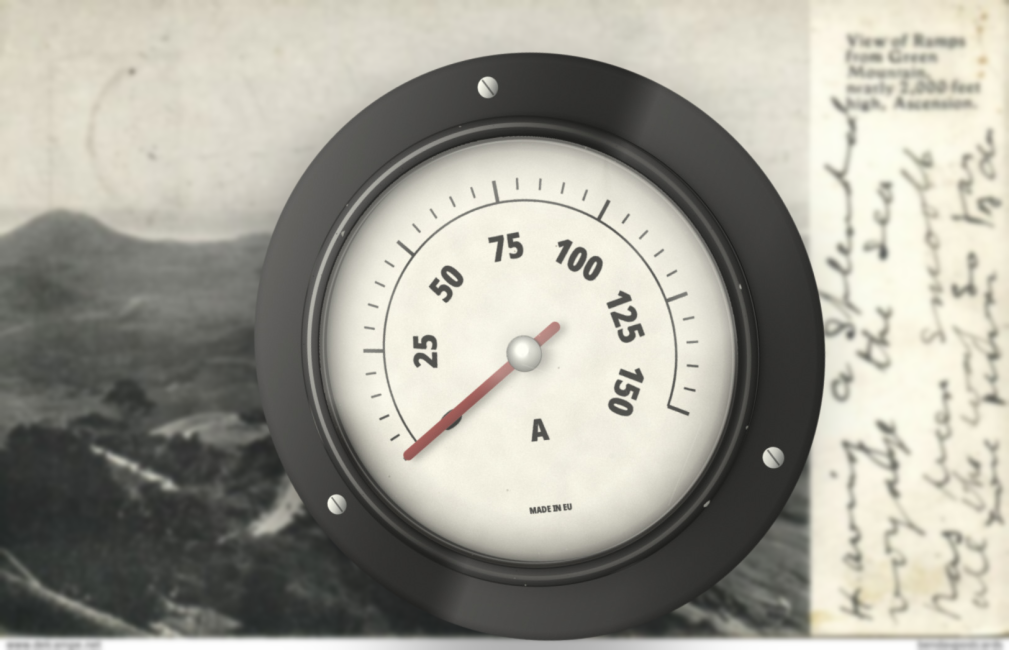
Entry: A 0
